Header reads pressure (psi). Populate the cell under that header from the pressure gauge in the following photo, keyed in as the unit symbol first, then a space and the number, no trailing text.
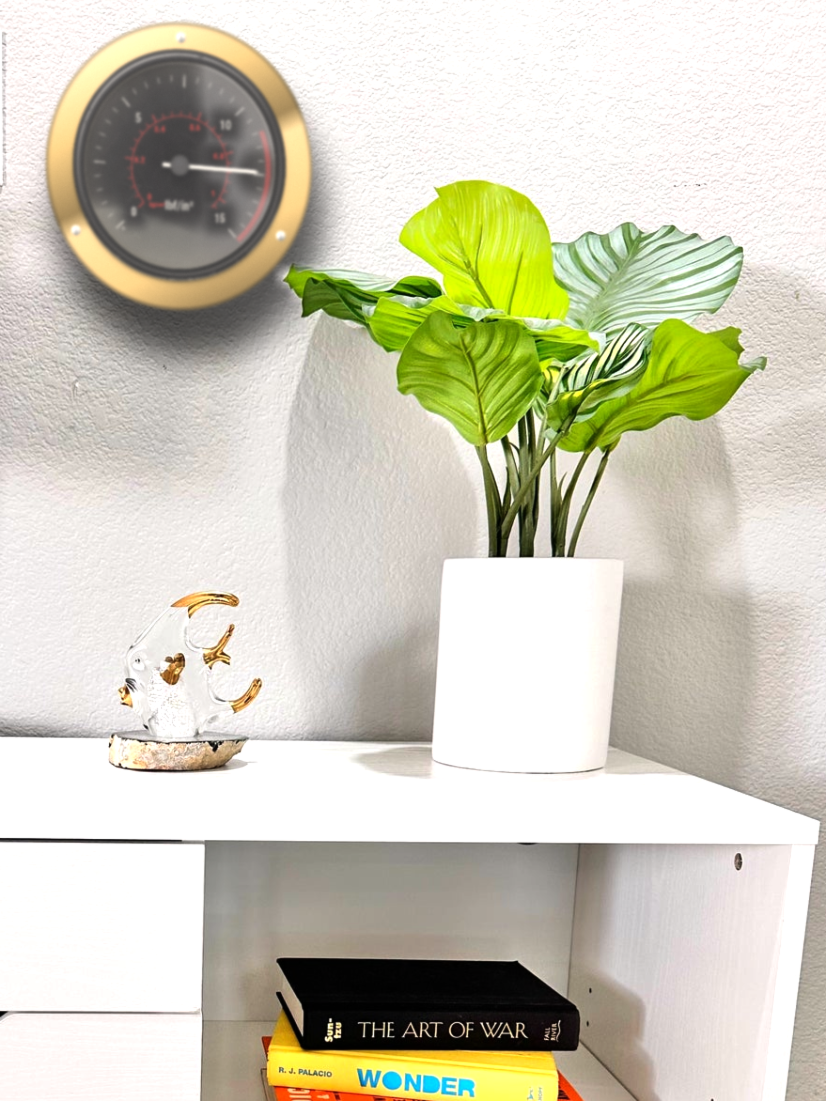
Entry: psi 12.5
